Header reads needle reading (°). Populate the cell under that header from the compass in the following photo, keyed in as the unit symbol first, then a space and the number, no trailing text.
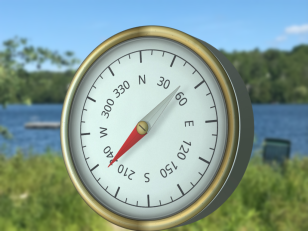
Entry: ° 230
